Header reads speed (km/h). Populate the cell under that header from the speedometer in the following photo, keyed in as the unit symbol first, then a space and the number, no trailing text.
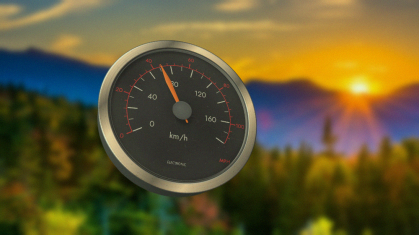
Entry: km/h 70
